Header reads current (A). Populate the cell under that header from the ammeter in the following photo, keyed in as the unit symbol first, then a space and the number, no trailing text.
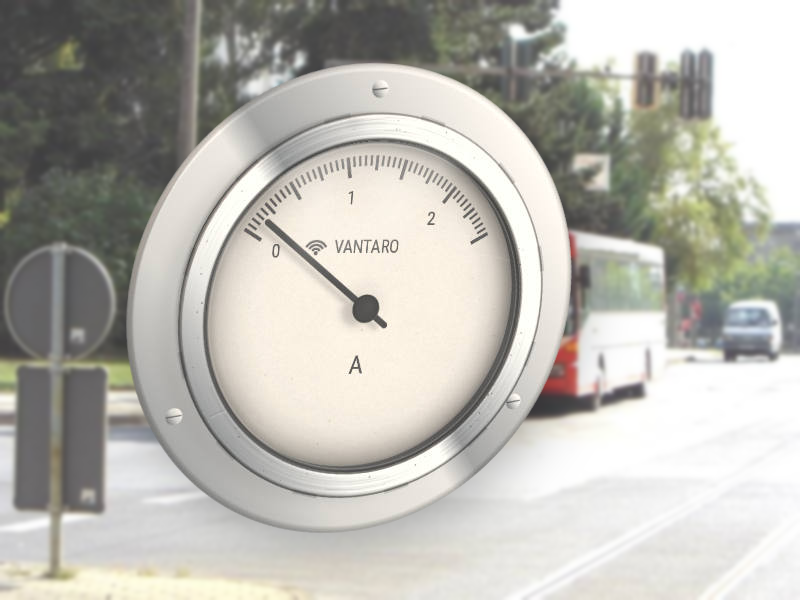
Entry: A 0.15
